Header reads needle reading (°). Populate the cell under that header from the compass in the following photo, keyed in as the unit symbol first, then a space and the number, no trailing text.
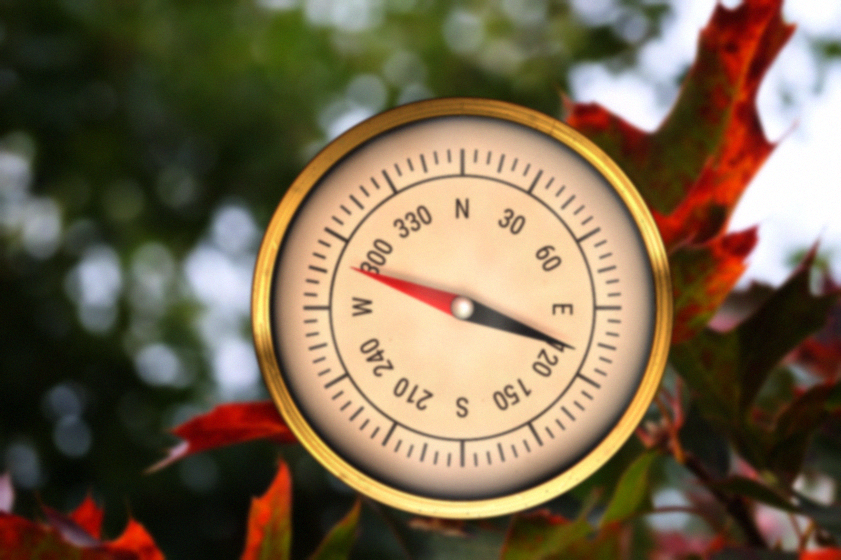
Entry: ° 290
